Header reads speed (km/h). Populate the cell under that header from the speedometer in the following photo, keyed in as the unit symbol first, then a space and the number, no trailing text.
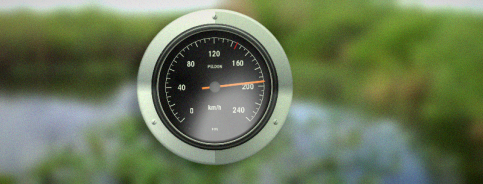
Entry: km/h 195
